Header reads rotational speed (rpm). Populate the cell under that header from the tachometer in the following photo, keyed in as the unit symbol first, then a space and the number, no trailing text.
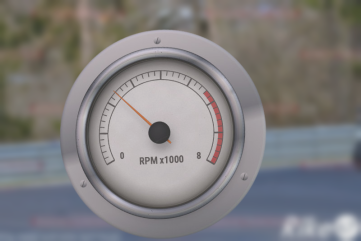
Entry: rpm 2400
